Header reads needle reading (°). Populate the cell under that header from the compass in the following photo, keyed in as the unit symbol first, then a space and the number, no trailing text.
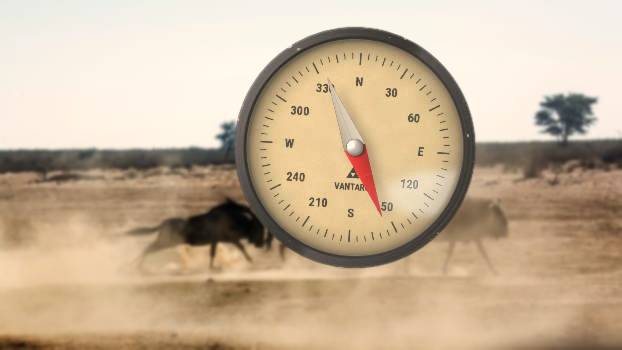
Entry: ° 155
